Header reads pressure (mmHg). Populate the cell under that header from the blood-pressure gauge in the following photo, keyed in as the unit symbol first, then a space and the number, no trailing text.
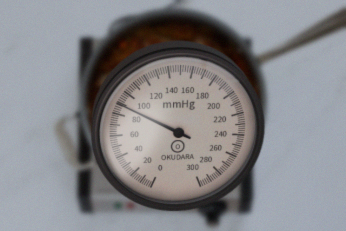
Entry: mmHg 90
